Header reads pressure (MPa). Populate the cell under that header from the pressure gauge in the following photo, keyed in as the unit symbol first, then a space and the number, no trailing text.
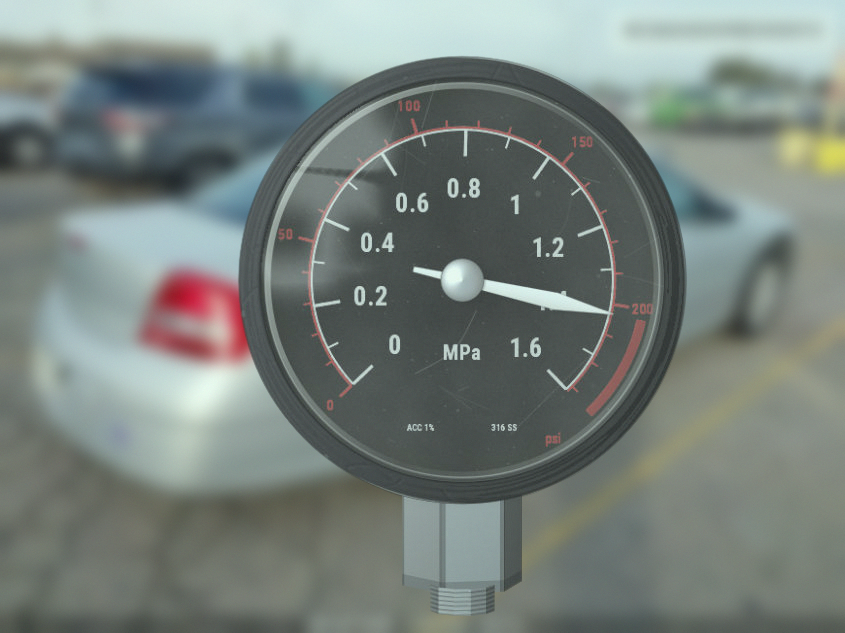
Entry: MPa 1.4
